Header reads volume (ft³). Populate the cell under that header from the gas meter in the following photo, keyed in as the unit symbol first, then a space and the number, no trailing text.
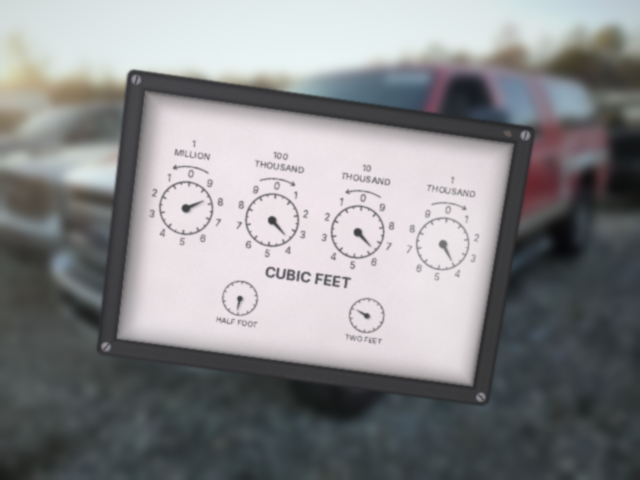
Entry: ft³ 836400
